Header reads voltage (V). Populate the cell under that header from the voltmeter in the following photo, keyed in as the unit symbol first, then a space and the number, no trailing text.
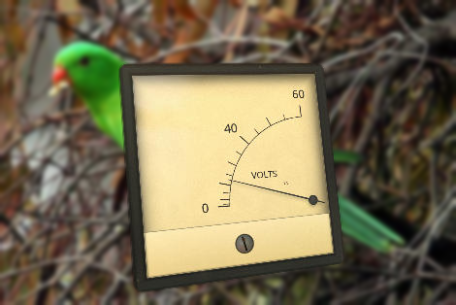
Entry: V 22.5
